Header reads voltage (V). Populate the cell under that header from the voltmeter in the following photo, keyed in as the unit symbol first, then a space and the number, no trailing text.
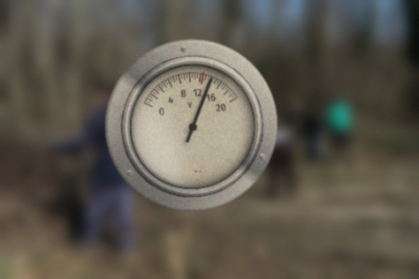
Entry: V 14
